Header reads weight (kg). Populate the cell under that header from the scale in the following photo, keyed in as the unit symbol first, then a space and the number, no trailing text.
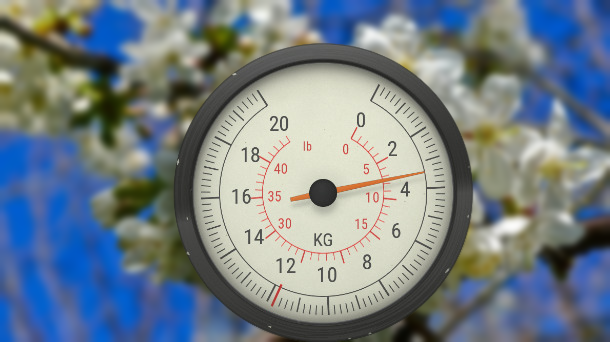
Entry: kg 3.4
